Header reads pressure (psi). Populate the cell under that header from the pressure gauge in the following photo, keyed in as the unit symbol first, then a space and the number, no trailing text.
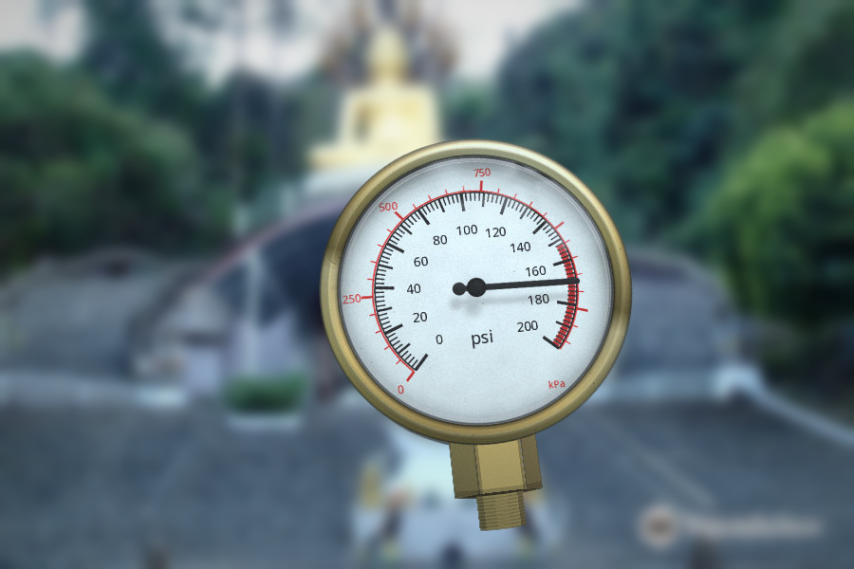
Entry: psi 170
